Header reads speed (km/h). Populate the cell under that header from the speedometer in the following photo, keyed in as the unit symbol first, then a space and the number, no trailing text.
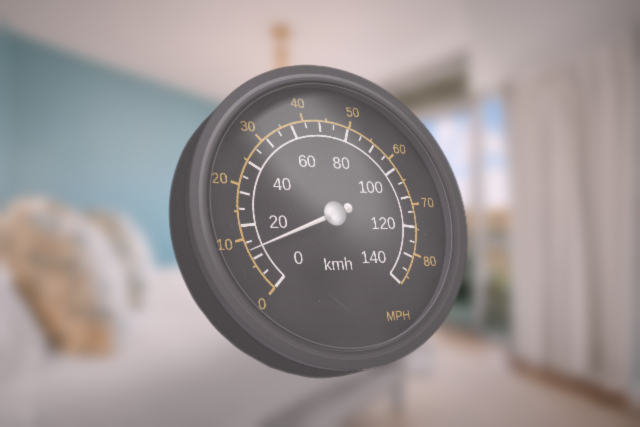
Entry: km/h 12.5
